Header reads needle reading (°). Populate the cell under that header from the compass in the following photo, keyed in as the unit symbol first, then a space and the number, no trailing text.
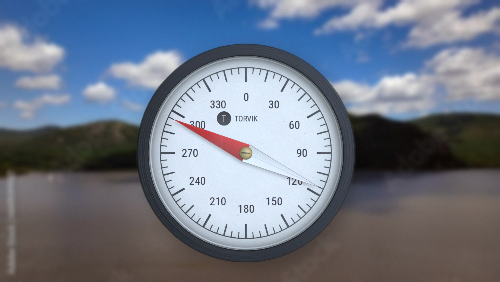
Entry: ° 295
